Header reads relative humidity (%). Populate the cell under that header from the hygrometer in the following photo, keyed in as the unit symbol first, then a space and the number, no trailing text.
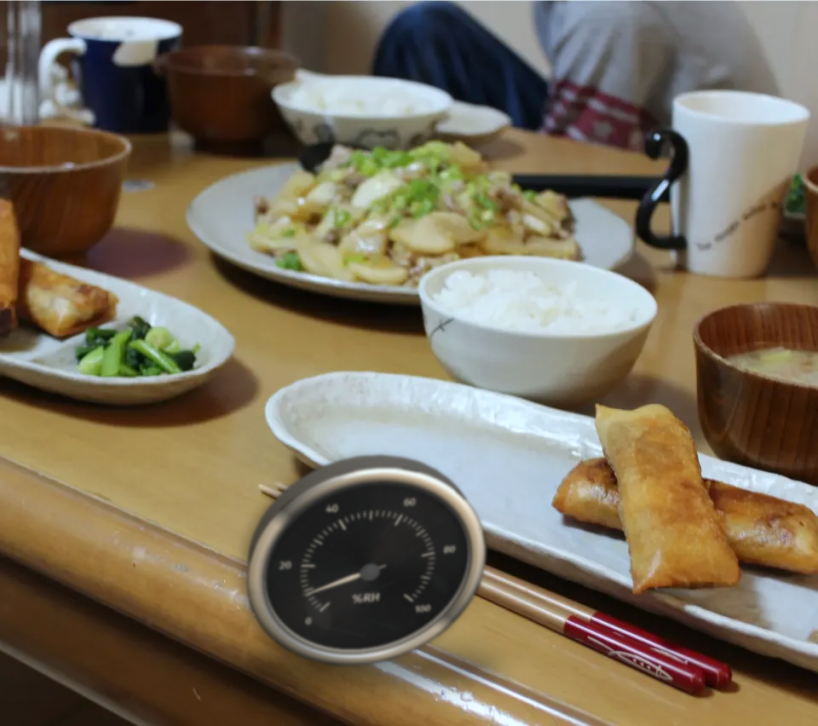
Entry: % 10
